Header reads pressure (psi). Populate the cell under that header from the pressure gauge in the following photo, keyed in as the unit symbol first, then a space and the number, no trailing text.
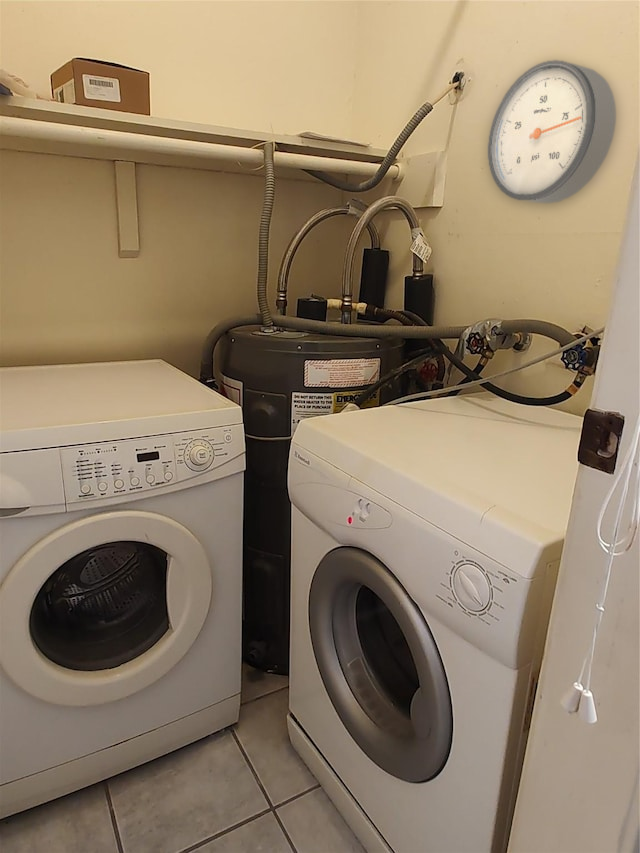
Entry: psi 80
